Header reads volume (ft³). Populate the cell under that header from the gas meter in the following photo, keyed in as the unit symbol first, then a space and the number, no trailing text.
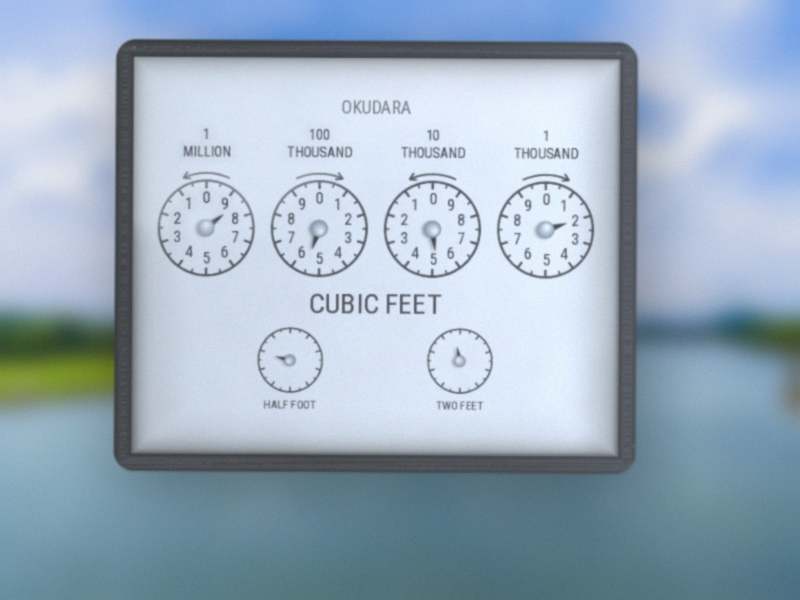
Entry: ft³ 855200
